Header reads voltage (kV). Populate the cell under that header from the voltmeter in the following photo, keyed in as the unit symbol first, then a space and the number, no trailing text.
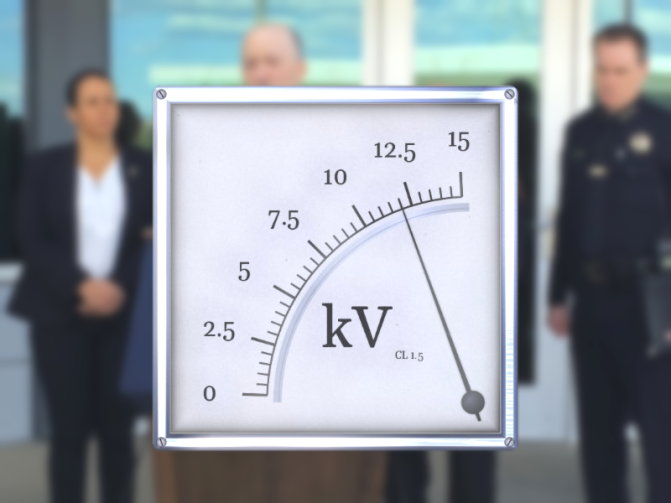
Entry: kV 12
